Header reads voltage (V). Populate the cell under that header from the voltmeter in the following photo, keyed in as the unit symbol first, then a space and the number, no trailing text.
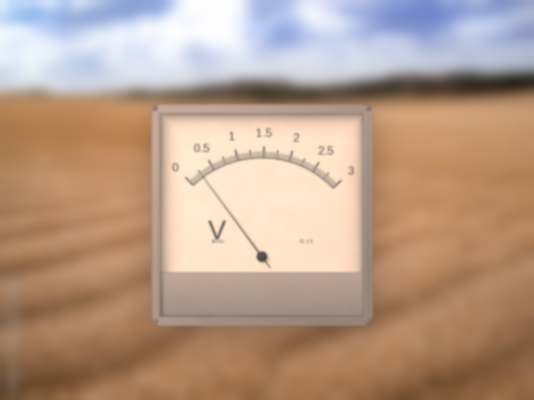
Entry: V 0.25
